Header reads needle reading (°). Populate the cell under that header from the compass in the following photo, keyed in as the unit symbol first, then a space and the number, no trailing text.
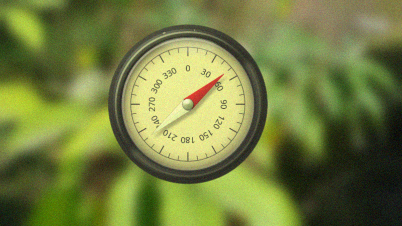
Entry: ° 50
